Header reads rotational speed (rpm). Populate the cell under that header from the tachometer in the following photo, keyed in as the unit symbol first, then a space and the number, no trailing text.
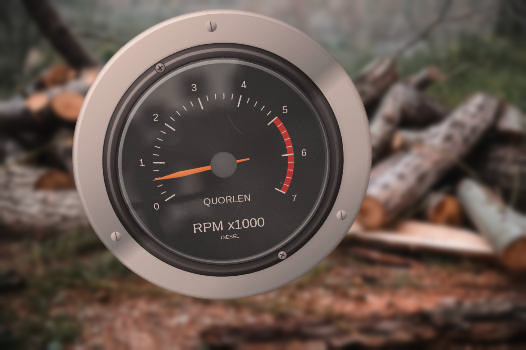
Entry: rpm 600
